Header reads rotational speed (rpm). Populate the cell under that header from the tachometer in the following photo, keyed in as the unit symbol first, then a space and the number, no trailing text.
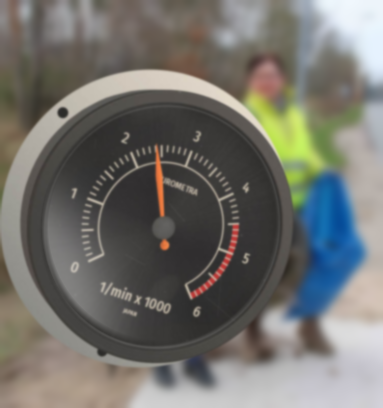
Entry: rpm 2400
